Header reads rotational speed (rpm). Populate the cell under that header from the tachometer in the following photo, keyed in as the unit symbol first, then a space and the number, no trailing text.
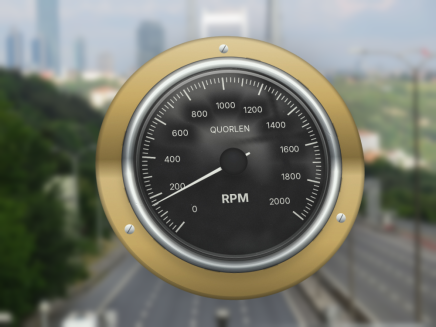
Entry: rpm 160
